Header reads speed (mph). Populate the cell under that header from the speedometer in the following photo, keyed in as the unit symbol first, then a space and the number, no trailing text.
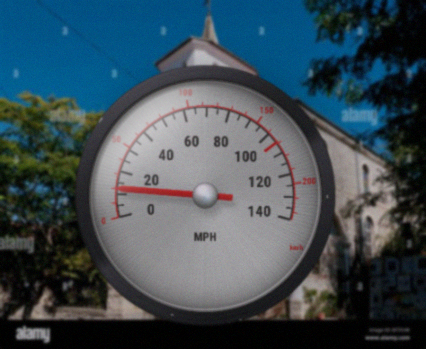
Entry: mph 12.5
